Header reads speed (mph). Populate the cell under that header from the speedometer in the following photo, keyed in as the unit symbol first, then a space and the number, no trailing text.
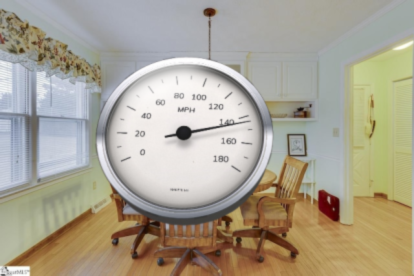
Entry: mph 145
